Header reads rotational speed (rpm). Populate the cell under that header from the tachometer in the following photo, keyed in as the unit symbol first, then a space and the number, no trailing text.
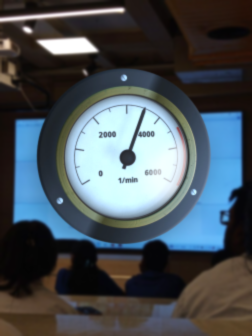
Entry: rpm 3500
